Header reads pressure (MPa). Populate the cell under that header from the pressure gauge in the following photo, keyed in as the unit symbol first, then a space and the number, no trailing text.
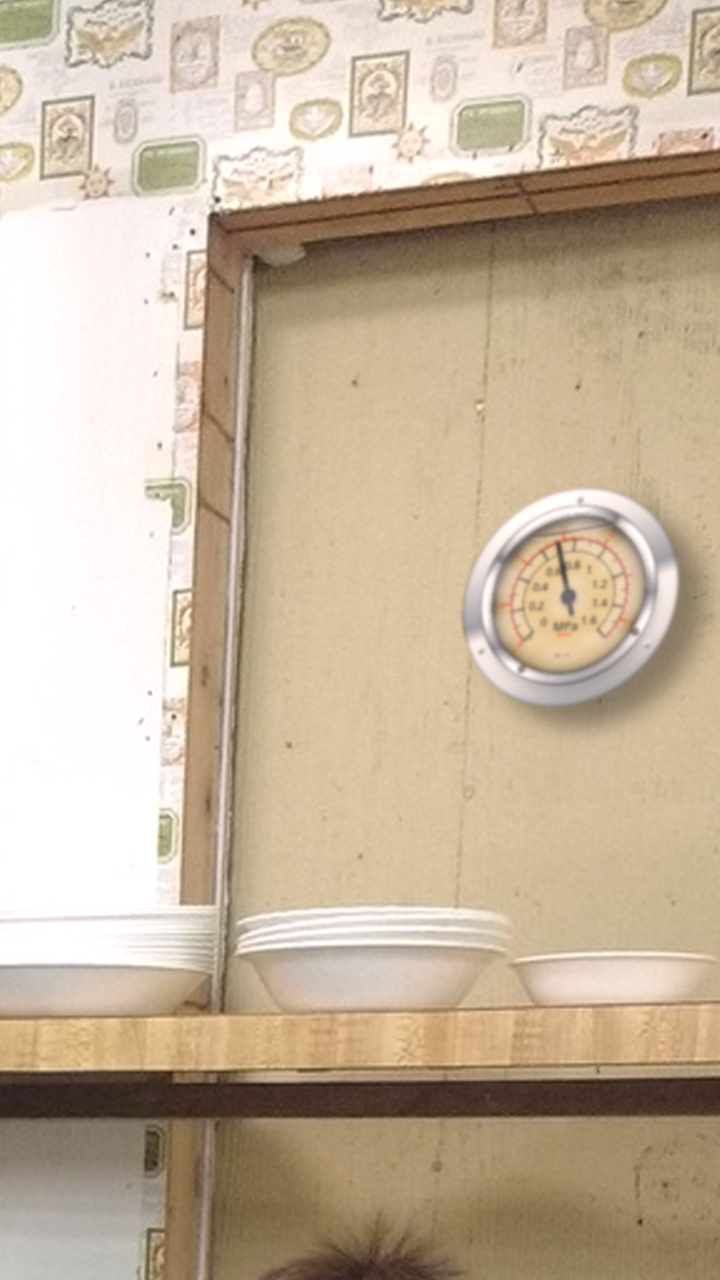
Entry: MPa 0.7
